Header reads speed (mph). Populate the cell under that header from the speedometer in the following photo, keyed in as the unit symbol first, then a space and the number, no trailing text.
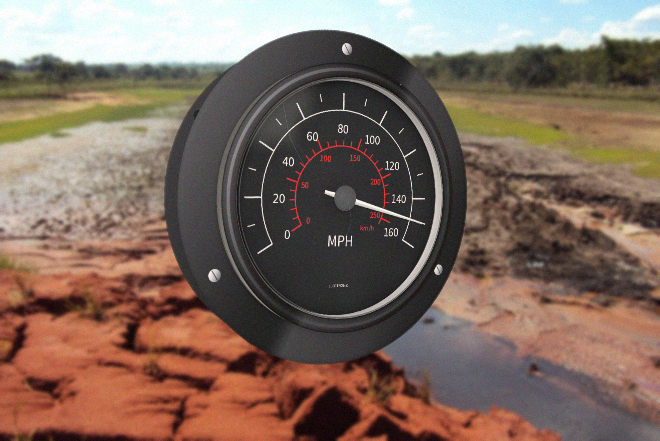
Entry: mph 150
